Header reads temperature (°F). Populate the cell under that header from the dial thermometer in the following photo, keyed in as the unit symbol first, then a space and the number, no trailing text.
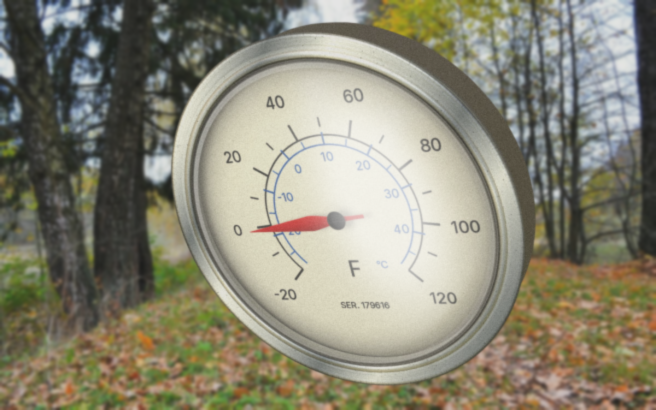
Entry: °F 0
